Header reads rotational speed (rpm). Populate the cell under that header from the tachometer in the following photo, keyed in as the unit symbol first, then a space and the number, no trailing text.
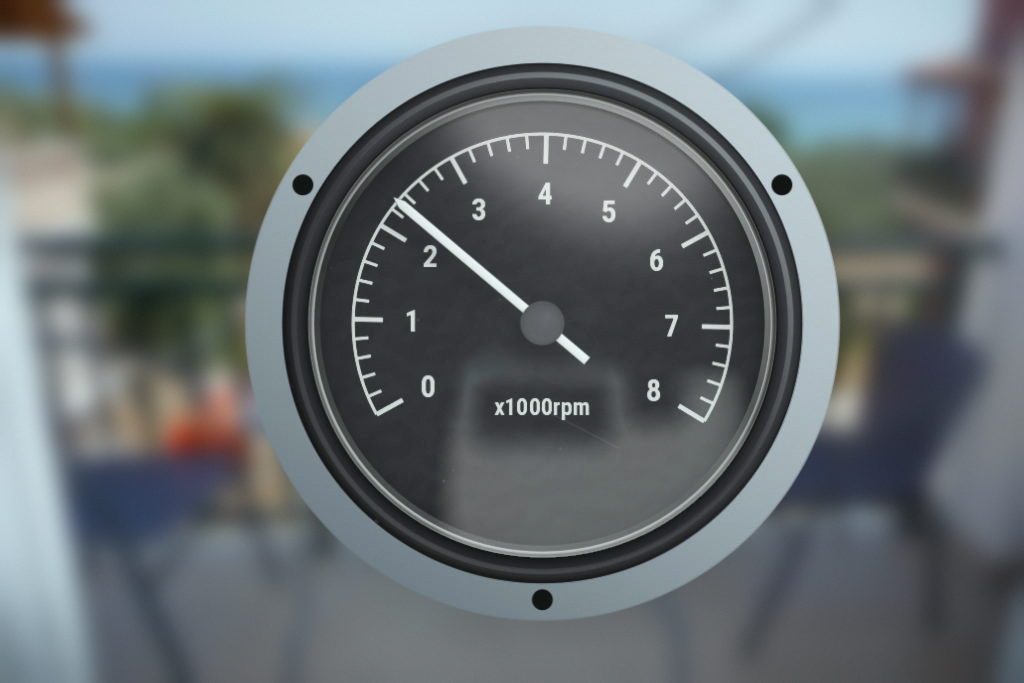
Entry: rpm 2300
